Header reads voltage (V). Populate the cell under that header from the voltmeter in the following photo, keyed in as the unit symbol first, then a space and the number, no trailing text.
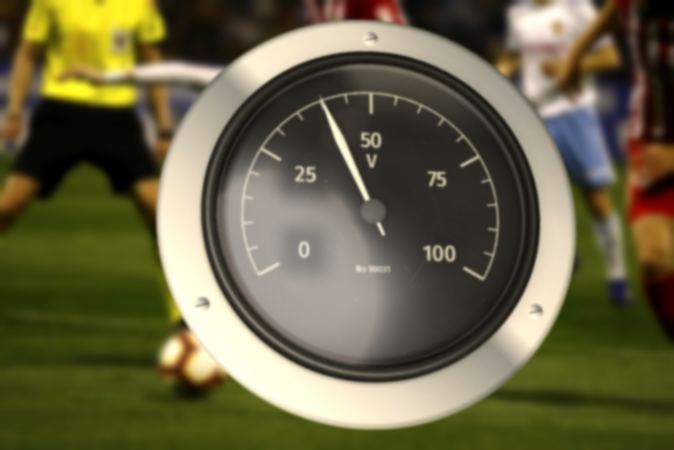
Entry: V 40
